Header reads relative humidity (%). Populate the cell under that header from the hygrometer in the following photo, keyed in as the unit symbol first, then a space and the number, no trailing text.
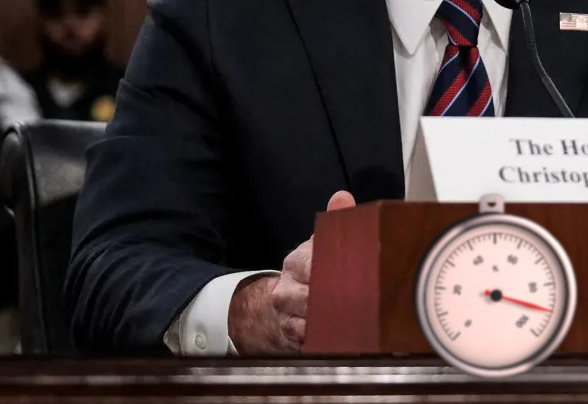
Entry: % 90
